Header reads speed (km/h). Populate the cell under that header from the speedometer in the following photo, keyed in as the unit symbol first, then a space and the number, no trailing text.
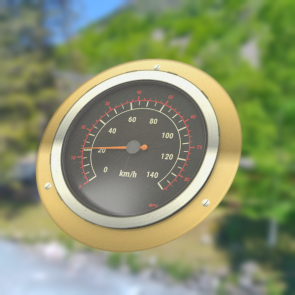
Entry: km/h 20
